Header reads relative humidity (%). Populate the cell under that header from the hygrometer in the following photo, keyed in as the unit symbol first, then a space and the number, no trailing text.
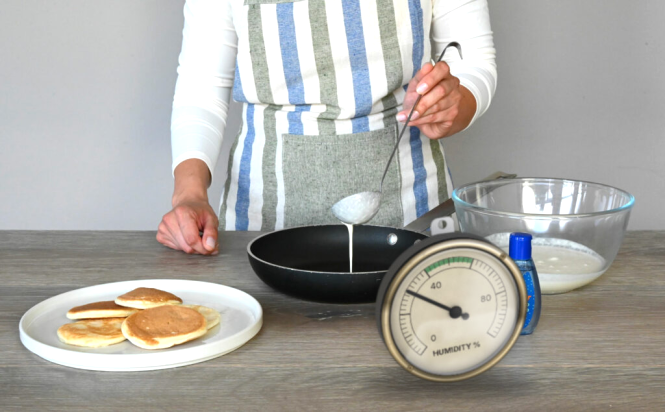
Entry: % 30
